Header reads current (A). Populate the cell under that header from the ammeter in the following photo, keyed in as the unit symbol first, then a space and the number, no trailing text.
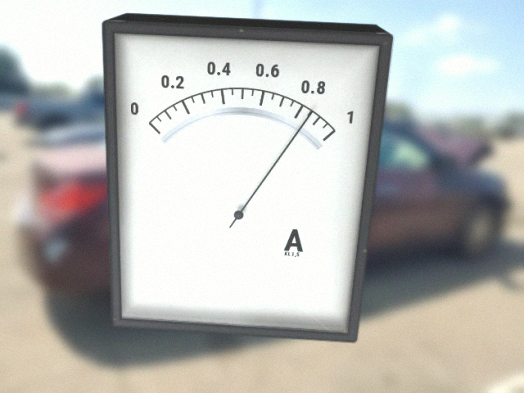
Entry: A 0.85
